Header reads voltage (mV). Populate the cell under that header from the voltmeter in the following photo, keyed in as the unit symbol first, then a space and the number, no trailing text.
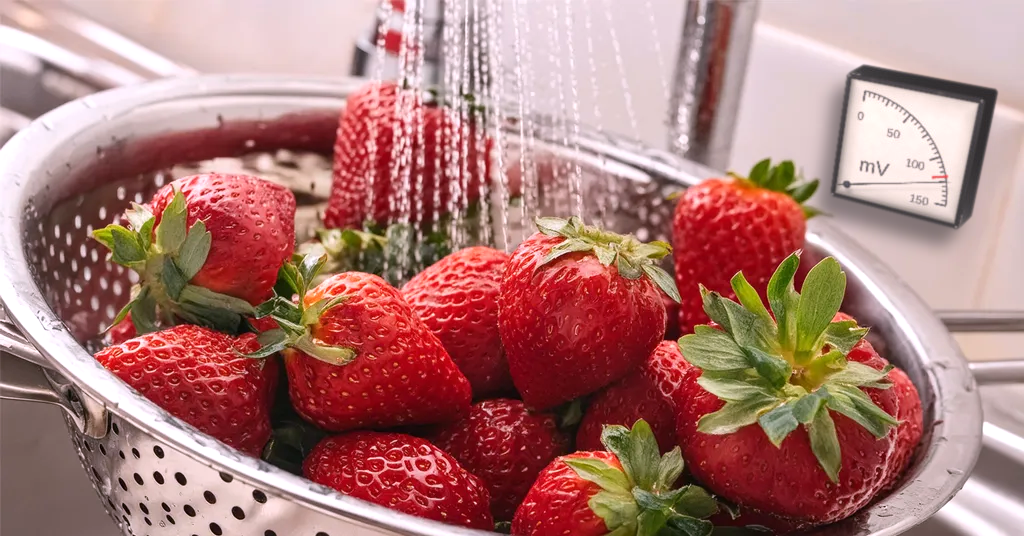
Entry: mV 125
